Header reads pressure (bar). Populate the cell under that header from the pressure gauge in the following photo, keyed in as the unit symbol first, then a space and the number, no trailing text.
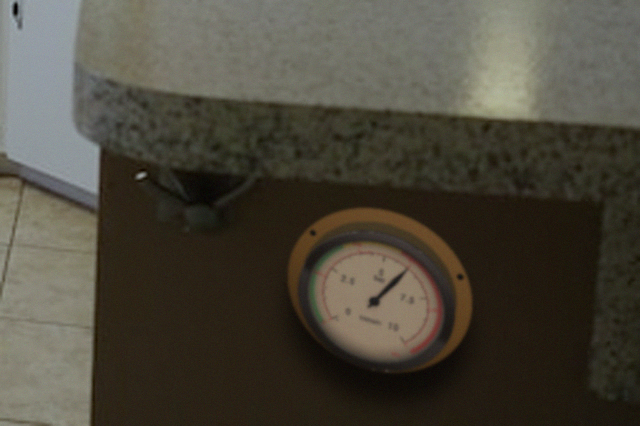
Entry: bar 6
